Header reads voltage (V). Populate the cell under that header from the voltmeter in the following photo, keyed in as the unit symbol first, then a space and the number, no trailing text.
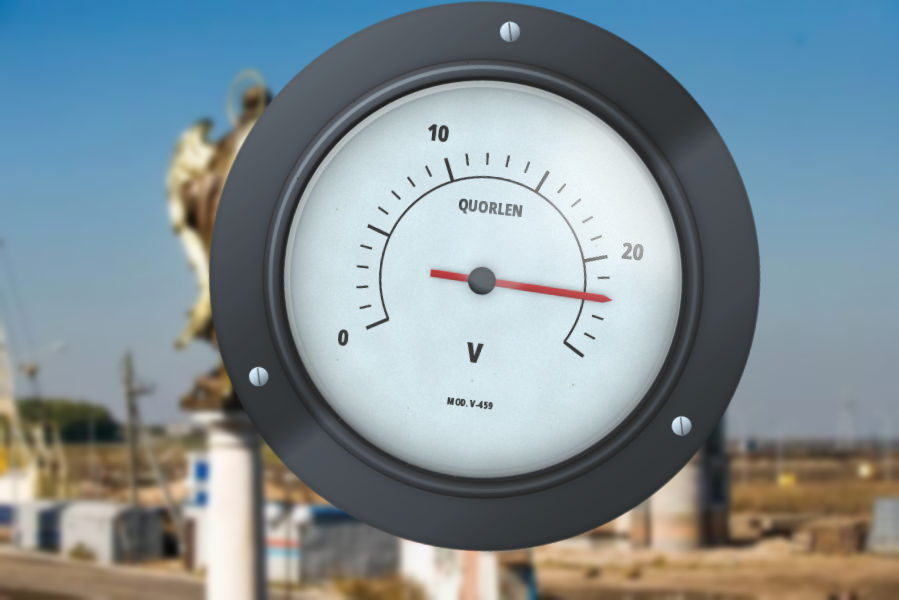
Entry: V 22
